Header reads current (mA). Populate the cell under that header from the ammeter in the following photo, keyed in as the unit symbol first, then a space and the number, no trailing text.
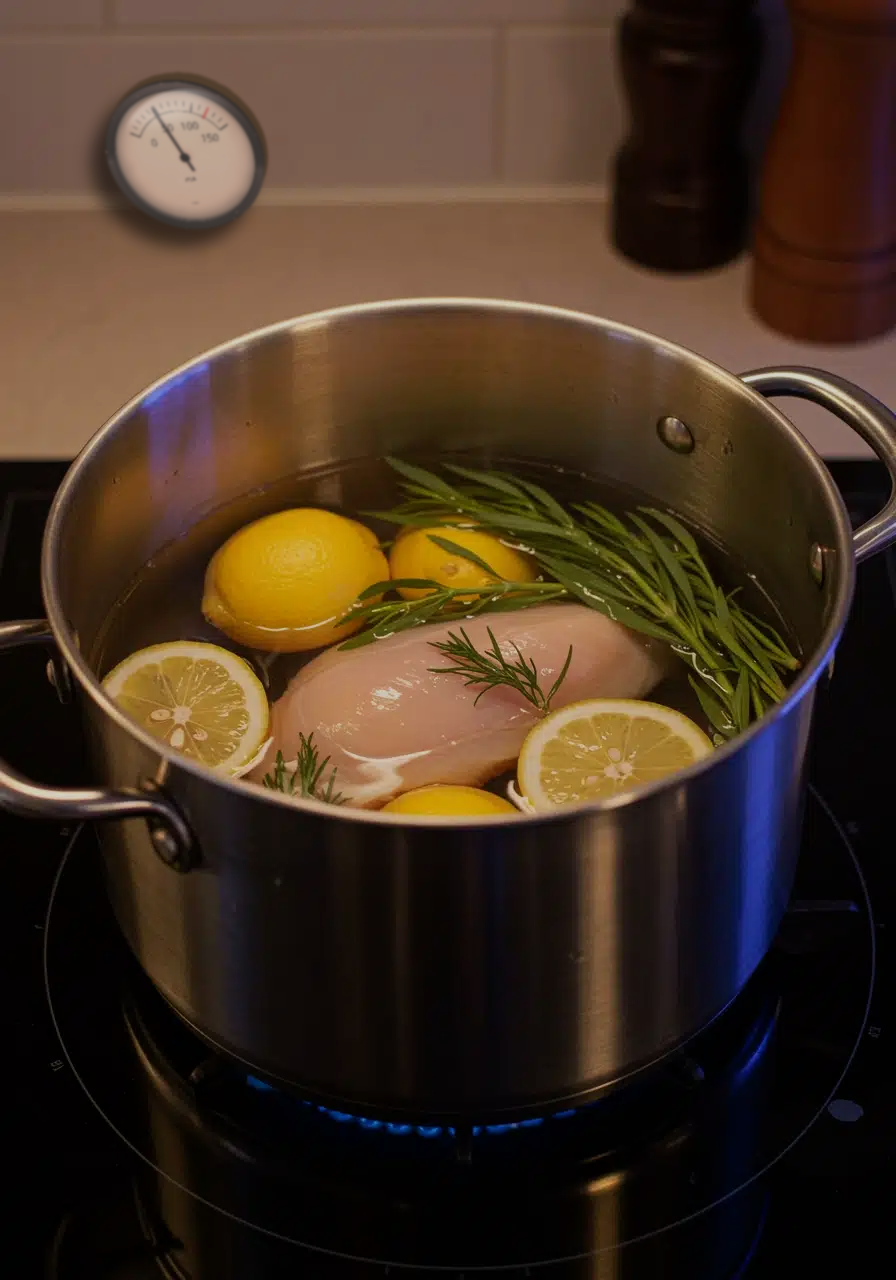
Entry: mA 50
